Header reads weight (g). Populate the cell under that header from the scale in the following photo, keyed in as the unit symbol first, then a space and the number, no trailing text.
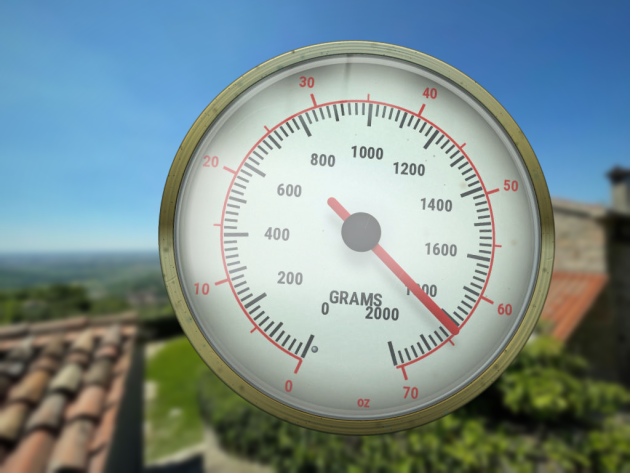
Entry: g 1820
